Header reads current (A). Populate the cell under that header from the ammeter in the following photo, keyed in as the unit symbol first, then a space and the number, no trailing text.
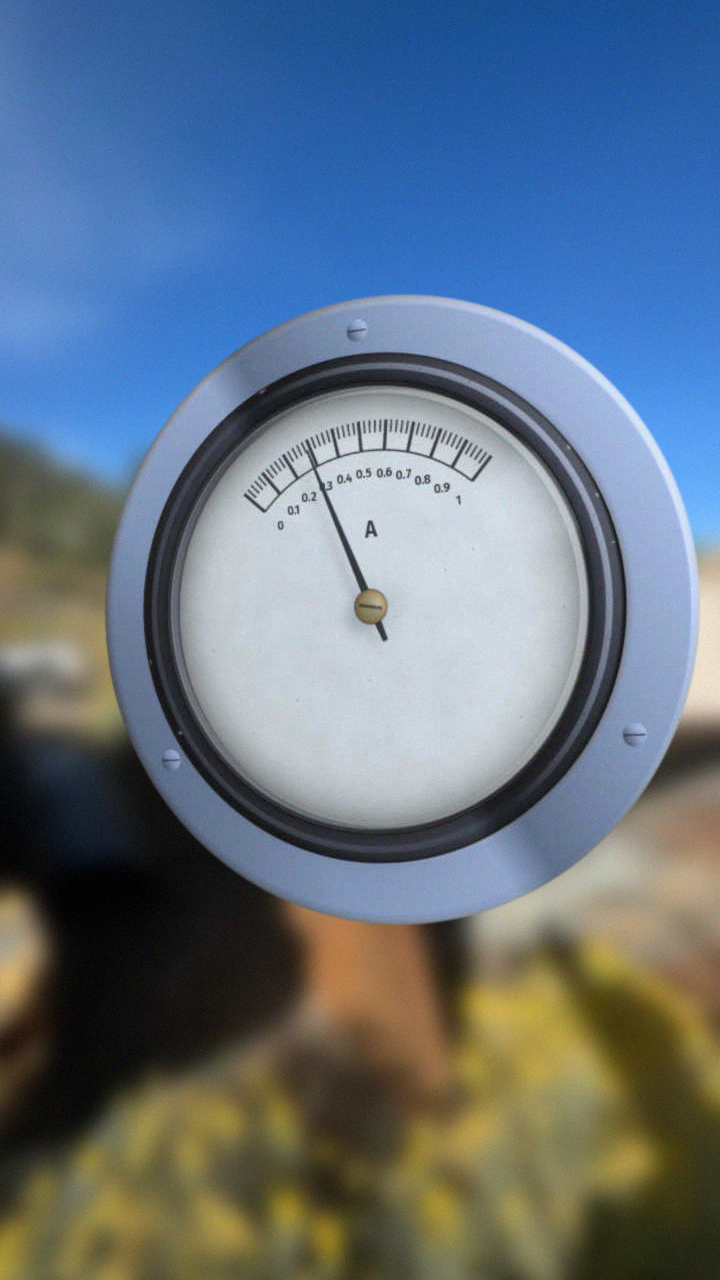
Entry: A 0.3
